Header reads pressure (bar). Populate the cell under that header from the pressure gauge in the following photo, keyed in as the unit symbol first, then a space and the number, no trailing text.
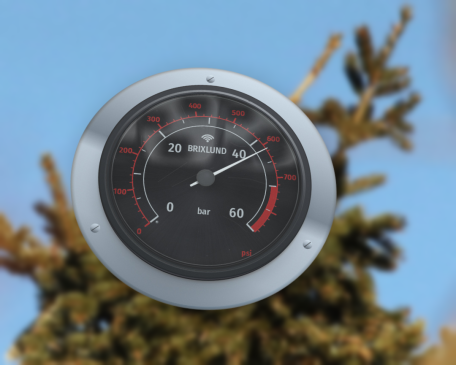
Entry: bar 42.5
